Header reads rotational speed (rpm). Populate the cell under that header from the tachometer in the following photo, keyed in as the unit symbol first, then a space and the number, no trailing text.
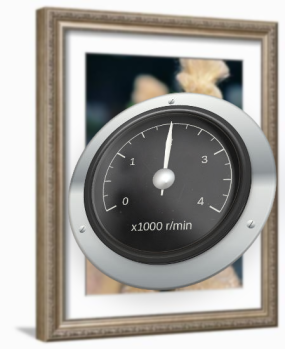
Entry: rpm 2000
